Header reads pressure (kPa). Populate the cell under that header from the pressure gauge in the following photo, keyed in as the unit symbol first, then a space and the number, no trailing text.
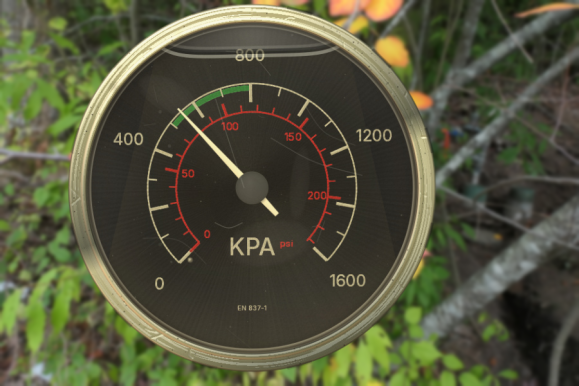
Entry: kPa 550
